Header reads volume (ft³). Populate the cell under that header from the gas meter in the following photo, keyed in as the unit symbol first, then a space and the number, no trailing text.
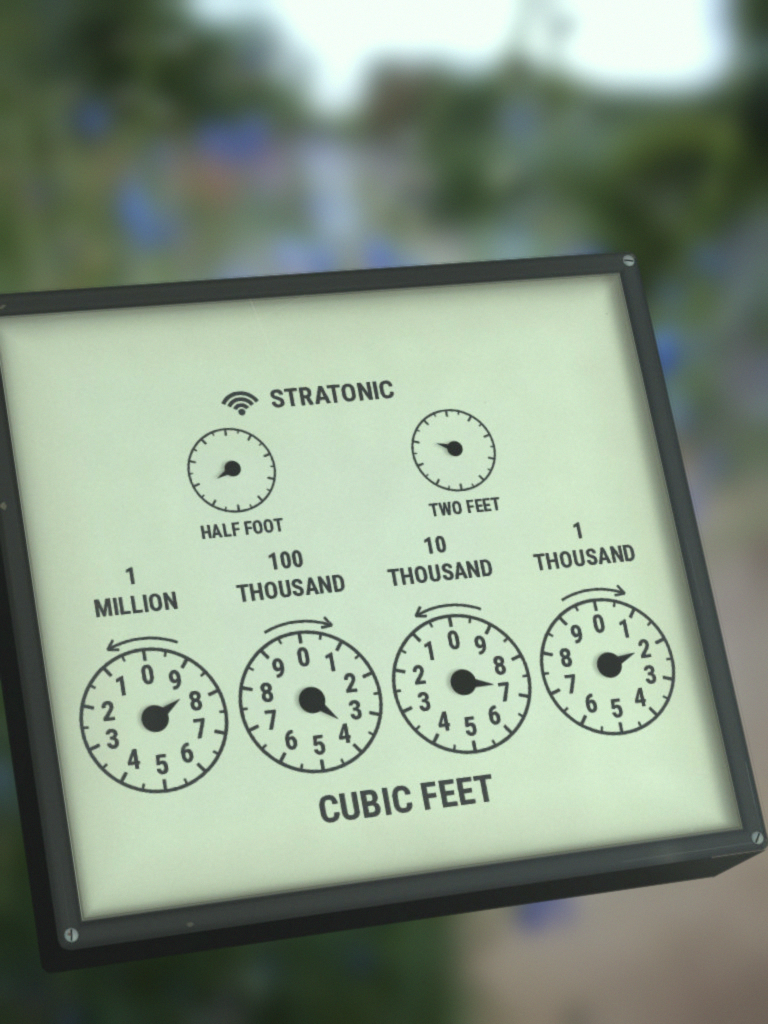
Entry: ft³ 837200
